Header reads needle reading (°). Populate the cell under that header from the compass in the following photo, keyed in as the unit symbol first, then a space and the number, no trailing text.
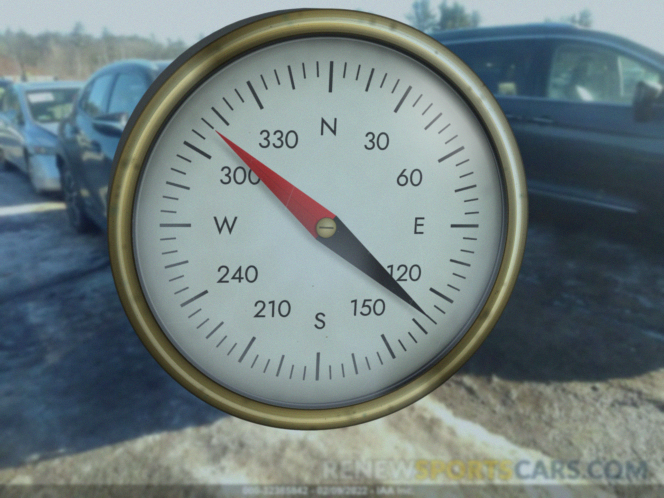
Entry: ° 310
